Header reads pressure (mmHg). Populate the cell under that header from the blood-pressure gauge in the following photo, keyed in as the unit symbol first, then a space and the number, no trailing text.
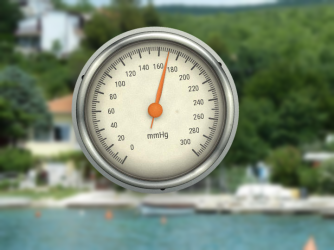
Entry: mmHg 170
